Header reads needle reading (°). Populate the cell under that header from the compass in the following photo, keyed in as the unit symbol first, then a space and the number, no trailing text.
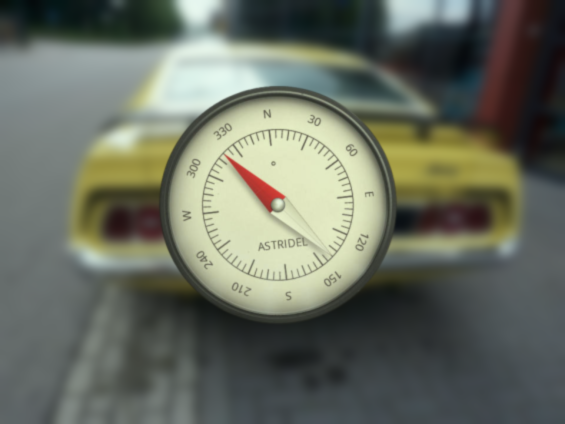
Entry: ° 320
